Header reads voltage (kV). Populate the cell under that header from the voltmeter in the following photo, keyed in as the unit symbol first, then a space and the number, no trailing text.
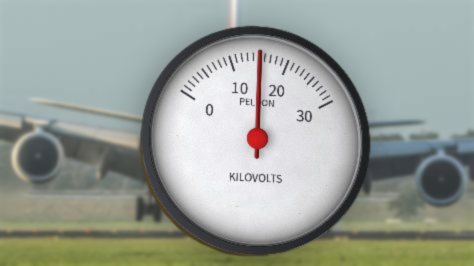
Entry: kV 15
